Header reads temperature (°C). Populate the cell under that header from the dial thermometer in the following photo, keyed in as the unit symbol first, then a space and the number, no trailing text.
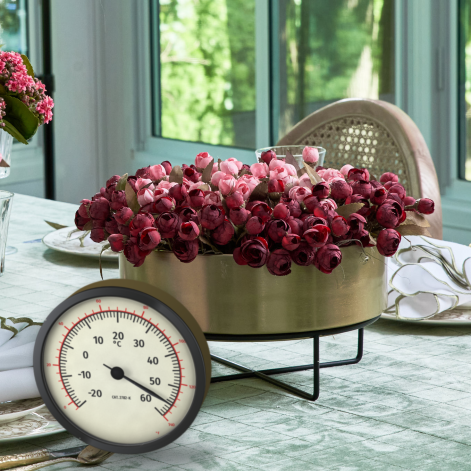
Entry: °C 55
